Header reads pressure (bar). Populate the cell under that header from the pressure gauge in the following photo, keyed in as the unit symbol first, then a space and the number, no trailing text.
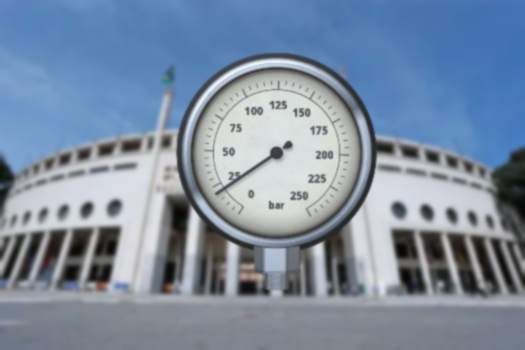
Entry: bar 20
